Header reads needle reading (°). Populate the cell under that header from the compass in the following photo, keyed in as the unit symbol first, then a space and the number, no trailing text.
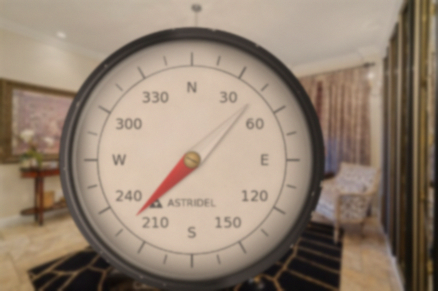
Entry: ° 225
